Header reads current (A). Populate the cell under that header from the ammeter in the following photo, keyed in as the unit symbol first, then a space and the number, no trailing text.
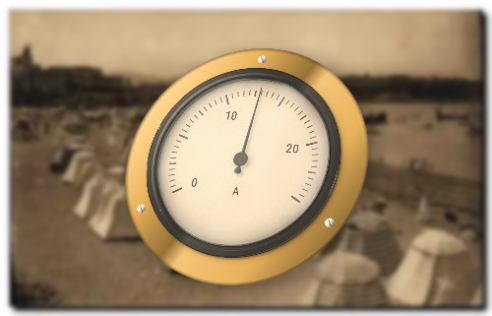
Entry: A 13
